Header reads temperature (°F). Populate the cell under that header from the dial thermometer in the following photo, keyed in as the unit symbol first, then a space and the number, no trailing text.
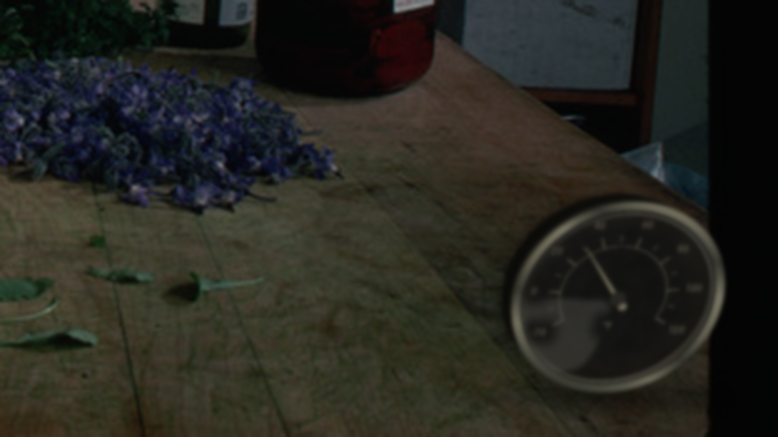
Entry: °F 30
